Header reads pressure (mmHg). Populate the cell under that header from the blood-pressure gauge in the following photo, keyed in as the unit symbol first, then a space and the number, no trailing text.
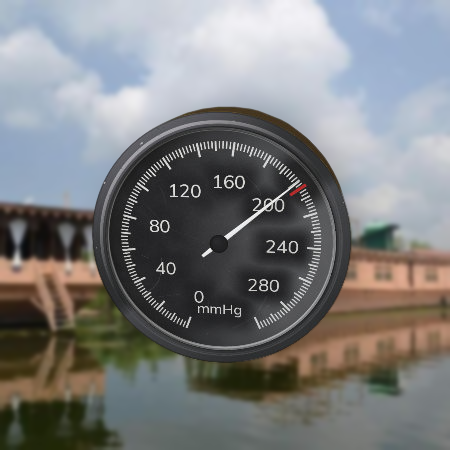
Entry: mmHg 200
